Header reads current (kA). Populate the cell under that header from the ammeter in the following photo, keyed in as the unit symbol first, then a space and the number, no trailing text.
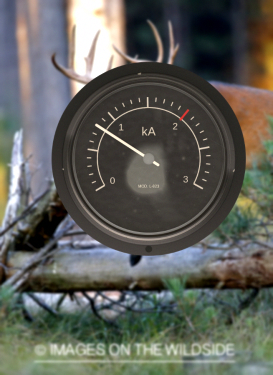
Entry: kA 0.8
